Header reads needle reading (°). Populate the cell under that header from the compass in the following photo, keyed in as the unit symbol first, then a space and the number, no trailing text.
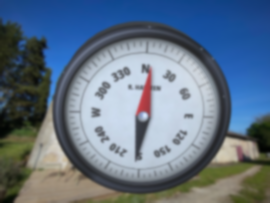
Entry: ° 5
